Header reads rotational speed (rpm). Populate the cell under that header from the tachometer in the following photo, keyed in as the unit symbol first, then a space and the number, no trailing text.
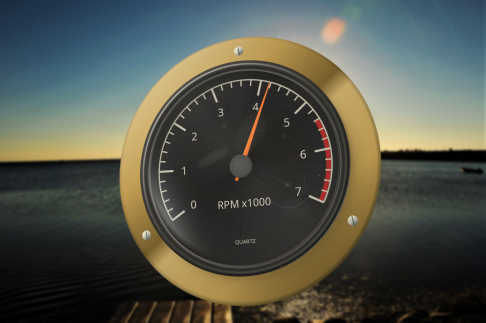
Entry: rpm 4200
